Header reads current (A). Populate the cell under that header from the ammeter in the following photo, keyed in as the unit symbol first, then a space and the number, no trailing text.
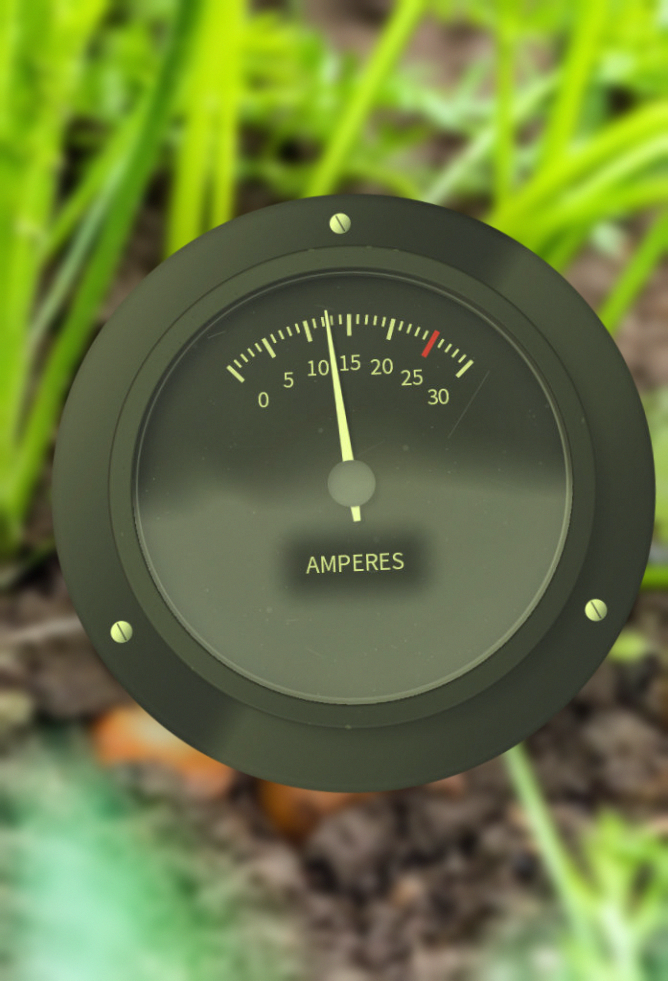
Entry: A 12.5
